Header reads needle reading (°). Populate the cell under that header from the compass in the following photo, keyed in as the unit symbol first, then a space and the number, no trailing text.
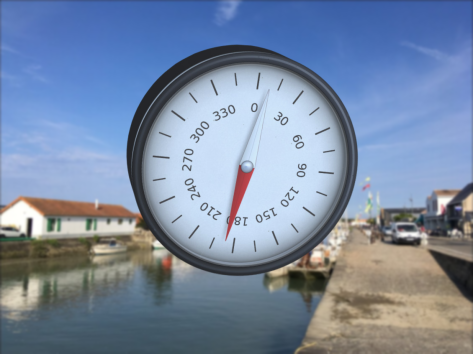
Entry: ° 187.5
